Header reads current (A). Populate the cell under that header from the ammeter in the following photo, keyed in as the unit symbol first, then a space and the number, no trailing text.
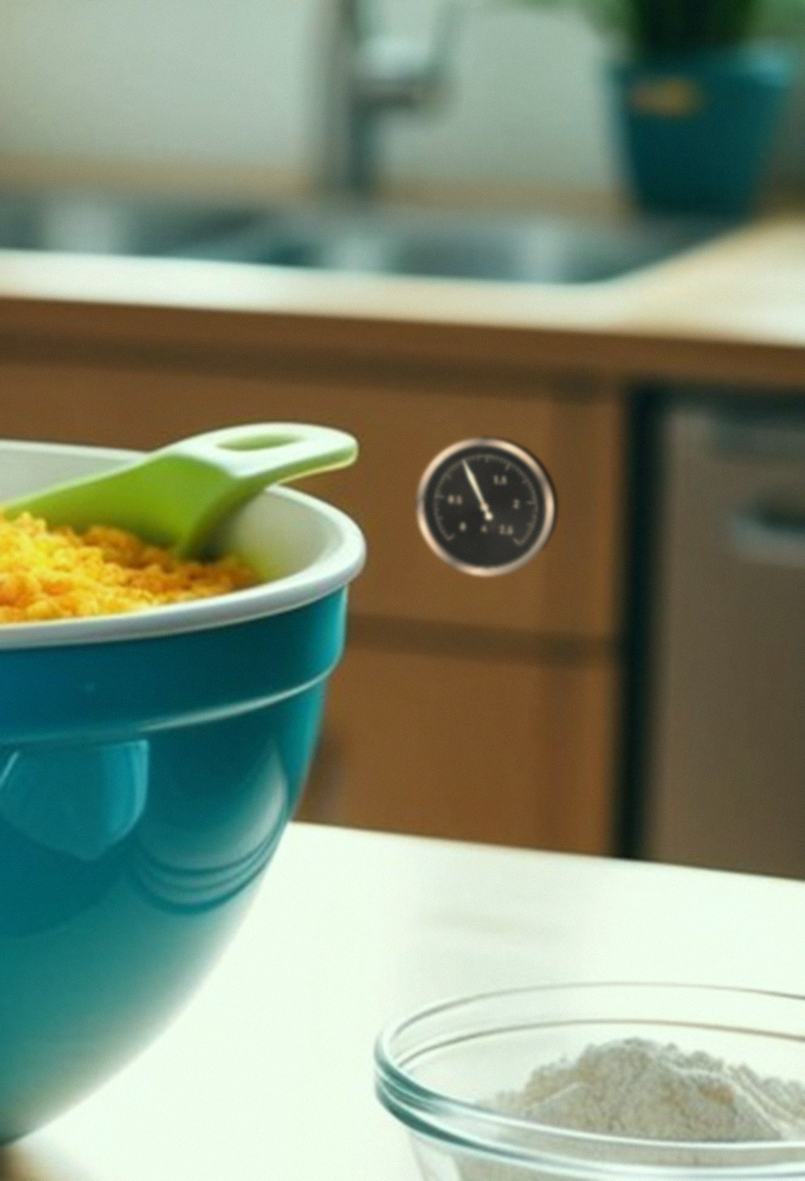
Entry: A 1
